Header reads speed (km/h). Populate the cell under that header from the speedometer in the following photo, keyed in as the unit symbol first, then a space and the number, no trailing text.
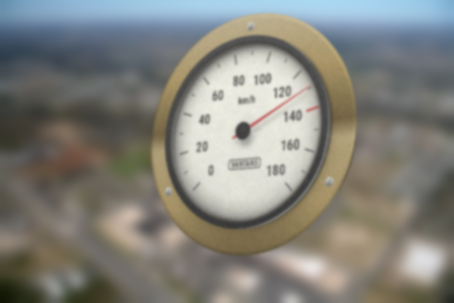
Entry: km/h 130
